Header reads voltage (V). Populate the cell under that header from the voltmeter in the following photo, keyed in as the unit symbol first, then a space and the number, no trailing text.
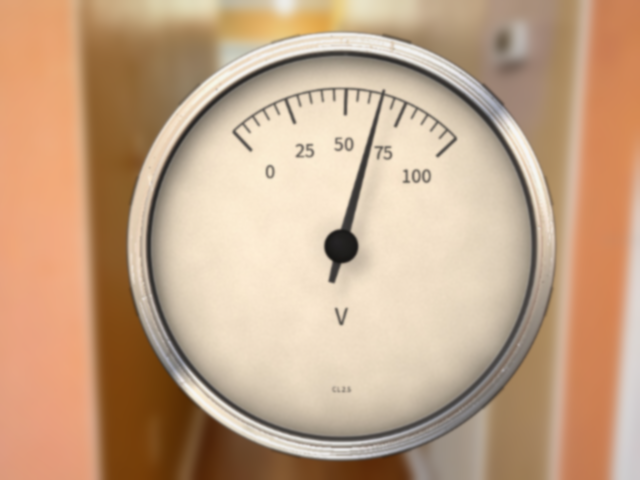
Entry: V 65
